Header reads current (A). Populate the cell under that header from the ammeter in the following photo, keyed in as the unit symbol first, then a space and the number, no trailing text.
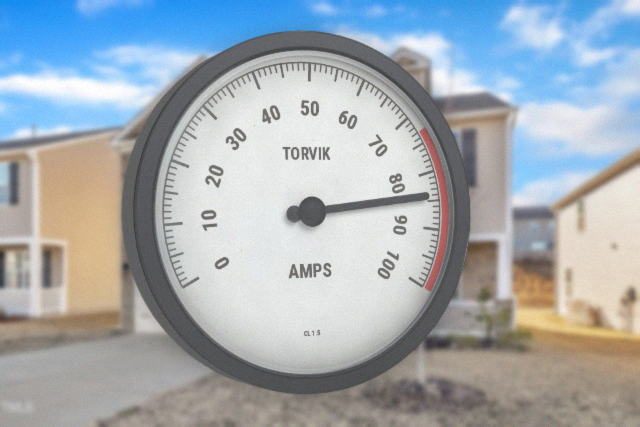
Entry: A 84
